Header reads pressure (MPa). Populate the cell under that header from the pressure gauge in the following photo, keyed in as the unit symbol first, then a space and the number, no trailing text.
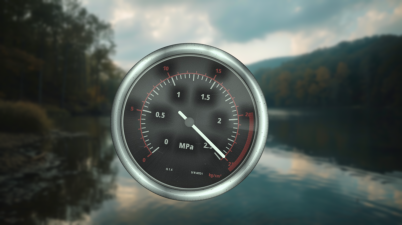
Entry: MPa 2.45
